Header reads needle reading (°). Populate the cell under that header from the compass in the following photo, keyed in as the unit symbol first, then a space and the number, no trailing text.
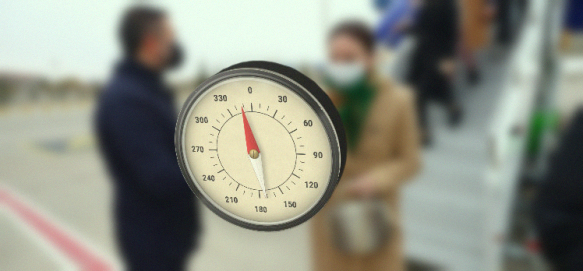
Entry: ° 350
